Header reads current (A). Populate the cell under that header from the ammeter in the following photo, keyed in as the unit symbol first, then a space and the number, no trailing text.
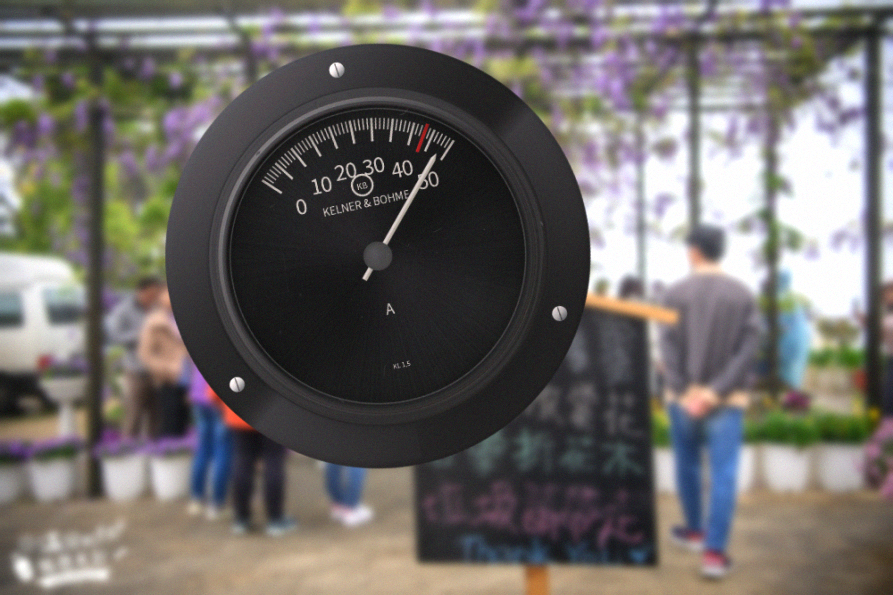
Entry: A 48
